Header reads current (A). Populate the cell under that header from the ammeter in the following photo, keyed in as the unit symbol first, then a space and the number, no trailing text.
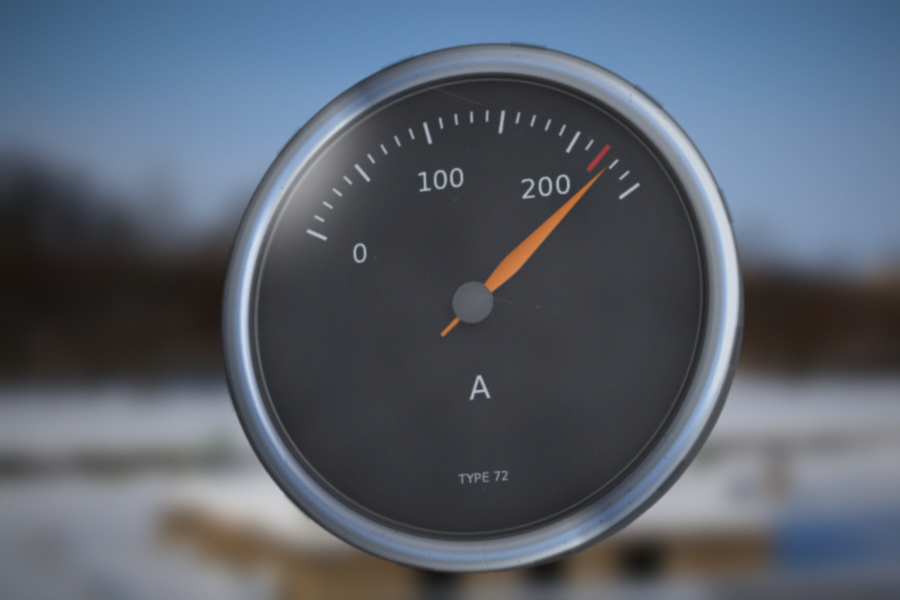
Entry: A 230
